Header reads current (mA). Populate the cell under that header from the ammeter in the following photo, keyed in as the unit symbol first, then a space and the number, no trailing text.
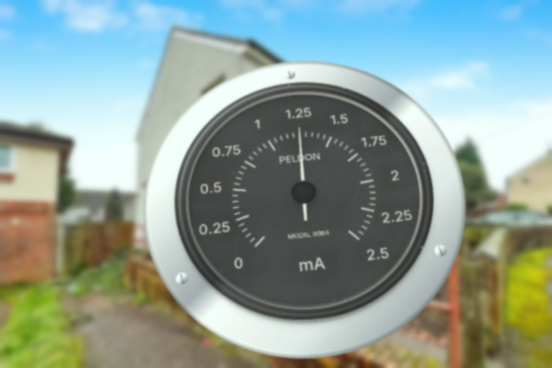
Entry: mA 1.25
